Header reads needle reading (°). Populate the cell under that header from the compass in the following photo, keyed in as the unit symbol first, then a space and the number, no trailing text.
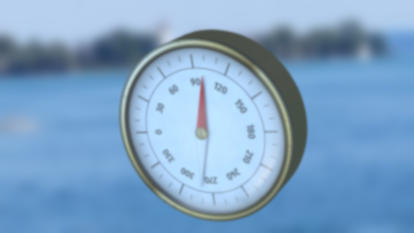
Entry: ° 100
